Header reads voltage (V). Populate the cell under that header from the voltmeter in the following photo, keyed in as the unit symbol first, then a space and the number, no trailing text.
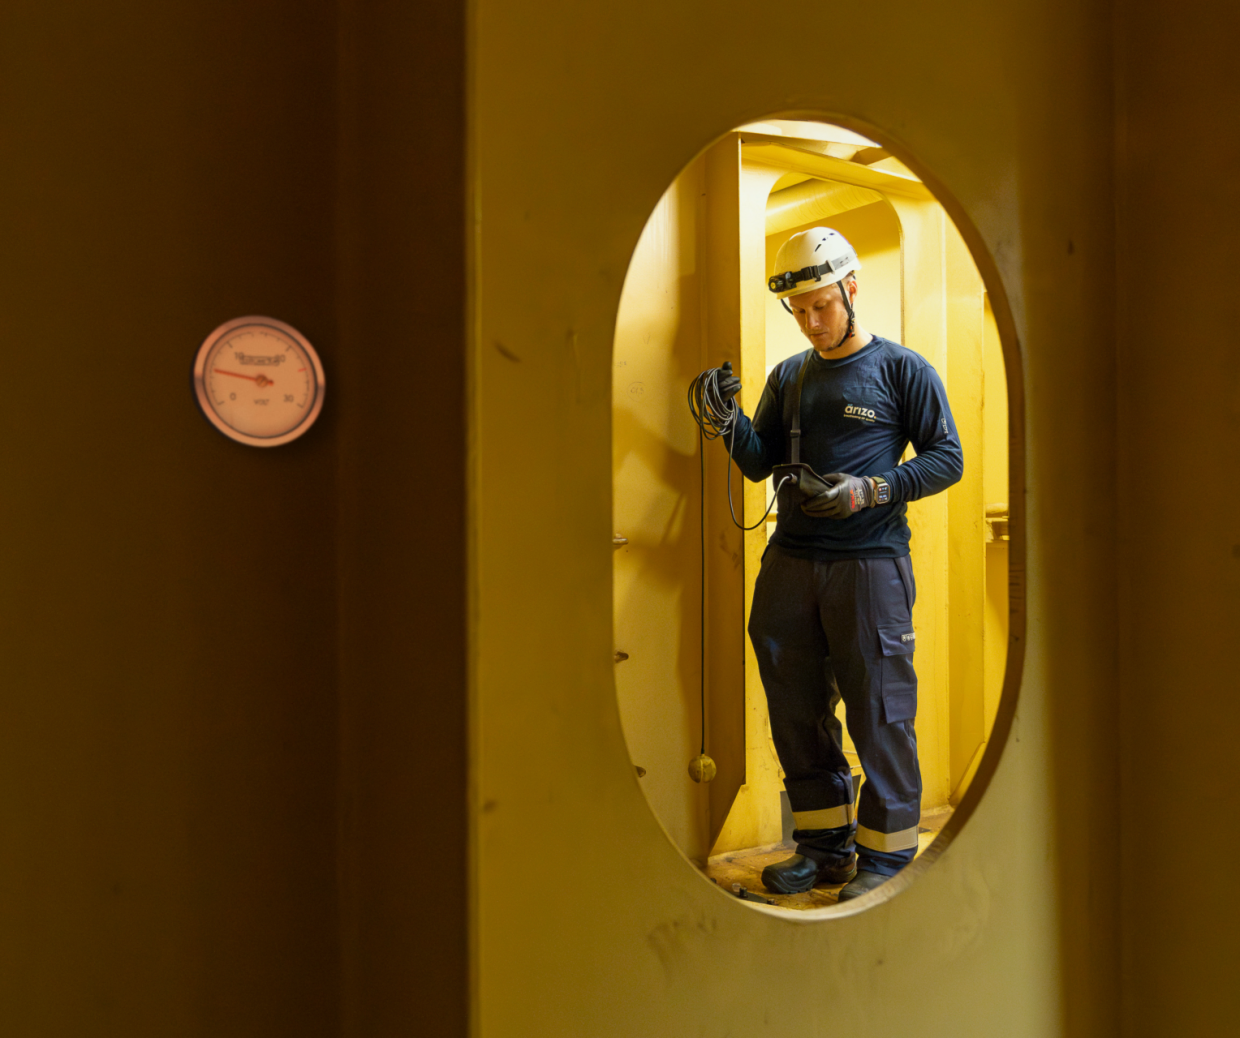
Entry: V 5
